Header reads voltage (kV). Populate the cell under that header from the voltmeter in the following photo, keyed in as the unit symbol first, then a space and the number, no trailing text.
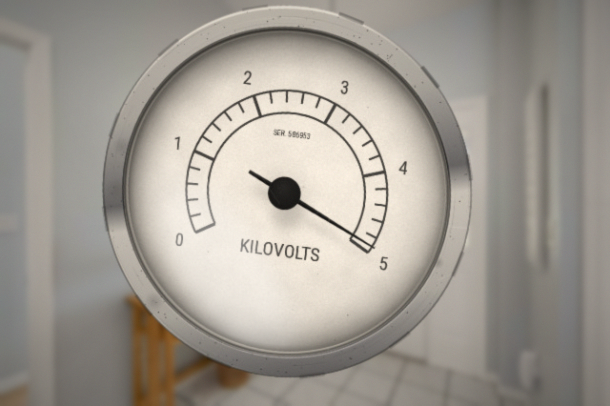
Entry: kV 4.9
